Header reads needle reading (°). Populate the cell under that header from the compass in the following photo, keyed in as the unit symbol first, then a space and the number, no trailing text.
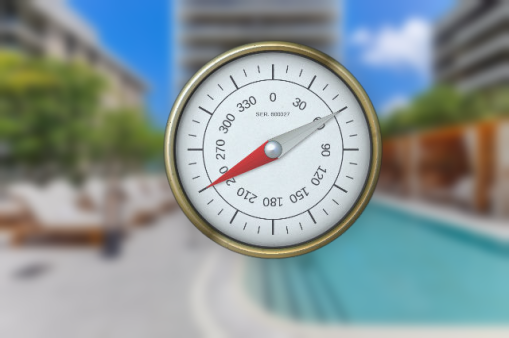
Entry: ° 240
